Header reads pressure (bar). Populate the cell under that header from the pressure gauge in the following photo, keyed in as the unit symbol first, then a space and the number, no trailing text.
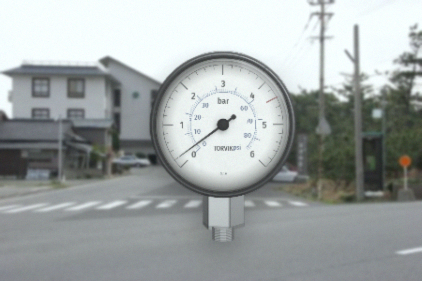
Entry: bar 0.2
